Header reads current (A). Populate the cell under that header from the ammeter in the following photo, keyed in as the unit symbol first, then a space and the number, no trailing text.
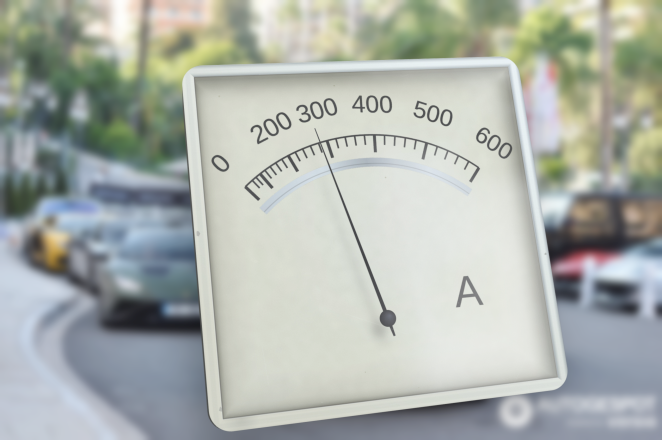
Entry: A 280
